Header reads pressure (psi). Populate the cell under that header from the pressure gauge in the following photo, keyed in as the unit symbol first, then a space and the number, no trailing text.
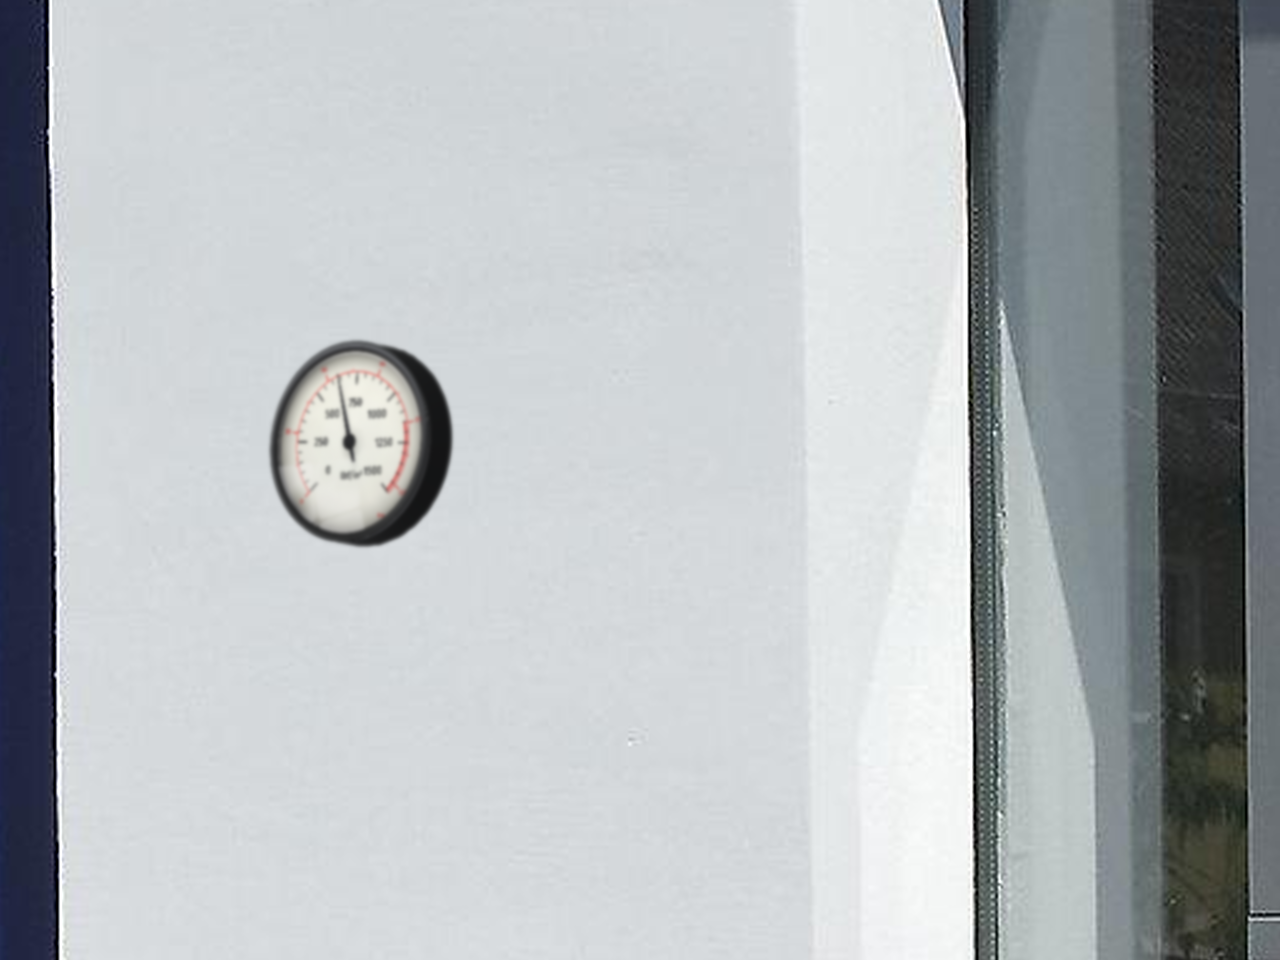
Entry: psi 650
